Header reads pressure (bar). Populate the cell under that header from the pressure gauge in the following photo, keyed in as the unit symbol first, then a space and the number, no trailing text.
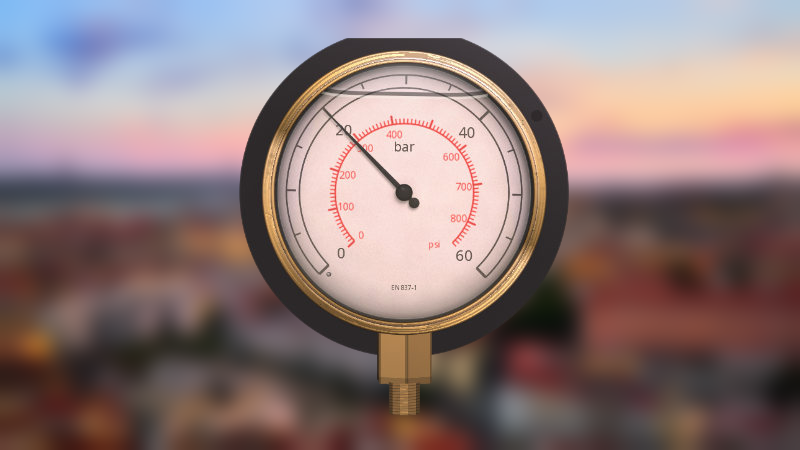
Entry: bar 20
